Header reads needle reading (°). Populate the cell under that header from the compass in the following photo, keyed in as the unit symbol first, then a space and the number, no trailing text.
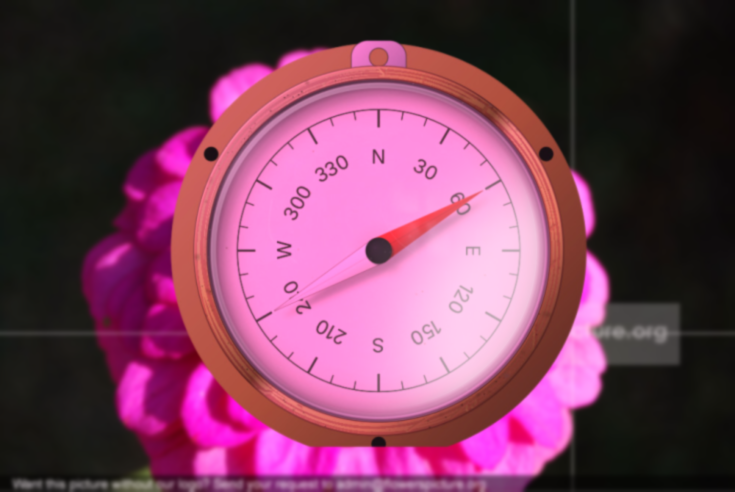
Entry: ° 60
